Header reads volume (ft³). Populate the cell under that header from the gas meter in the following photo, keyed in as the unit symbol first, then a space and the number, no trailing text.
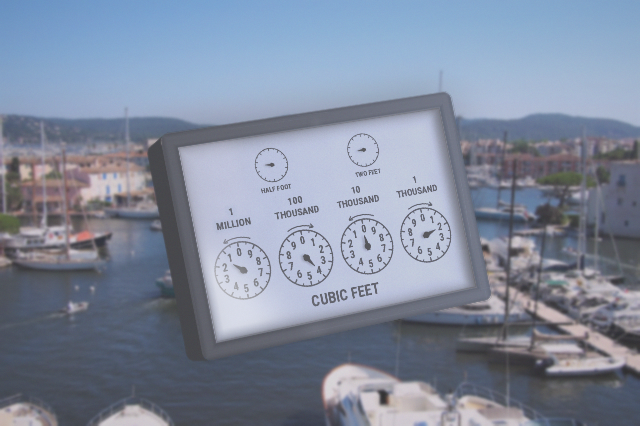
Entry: ft³ 140200
